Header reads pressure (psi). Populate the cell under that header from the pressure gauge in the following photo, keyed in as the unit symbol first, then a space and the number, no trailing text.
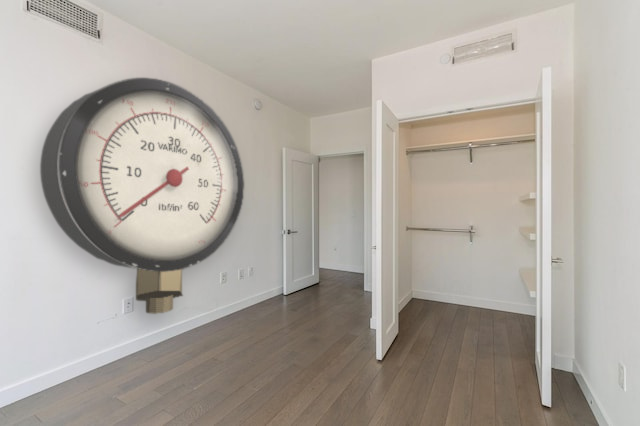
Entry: psi 1
